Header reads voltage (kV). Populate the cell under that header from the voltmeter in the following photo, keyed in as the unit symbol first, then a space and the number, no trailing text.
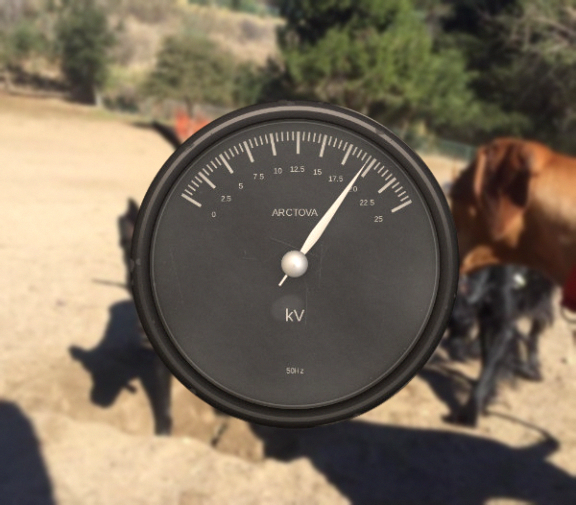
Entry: kV 19.5
